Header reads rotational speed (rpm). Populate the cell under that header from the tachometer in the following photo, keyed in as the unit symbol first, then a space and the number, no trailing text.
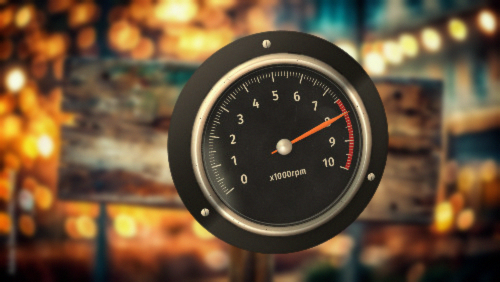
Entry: rpm 8000
